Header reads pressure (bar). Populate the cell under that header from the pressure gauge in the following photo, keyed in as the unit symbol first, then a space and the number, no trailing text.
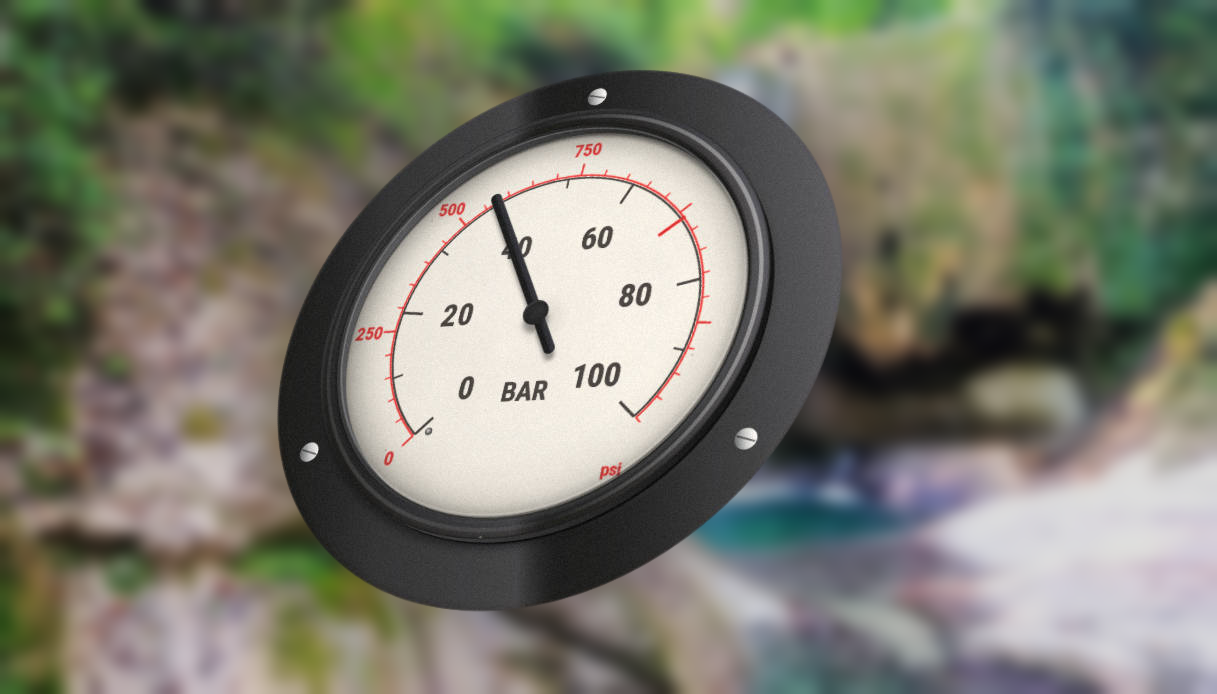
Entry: bar 40
